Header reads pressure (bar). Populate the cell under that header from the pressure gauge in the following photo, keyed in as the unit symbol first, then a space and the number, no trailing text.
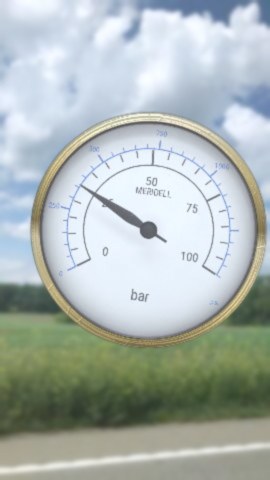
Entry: bar 25
